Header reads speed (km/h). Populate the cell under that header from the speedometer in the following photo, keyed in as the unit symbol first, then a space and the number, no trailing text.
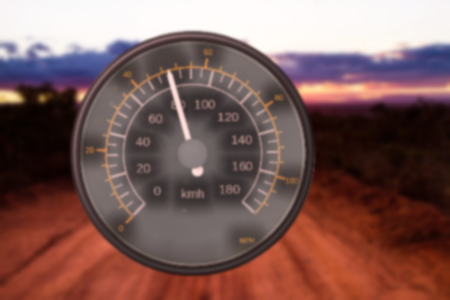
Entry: km/h 80
